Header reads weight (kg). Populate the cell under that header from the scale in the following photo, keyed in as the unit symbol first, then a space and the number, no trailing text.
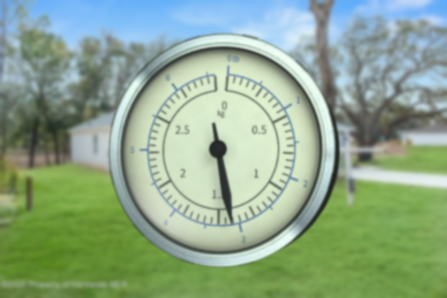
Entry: kg 1.4
